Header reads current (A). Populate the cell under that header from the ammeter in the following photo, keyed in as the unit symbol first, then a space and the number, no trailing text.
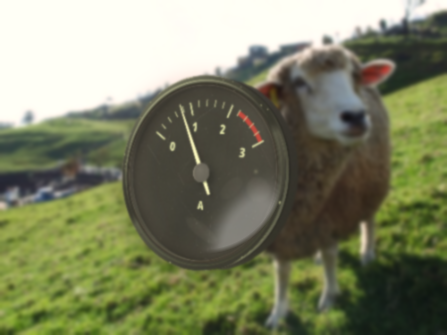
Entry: A 0.8
